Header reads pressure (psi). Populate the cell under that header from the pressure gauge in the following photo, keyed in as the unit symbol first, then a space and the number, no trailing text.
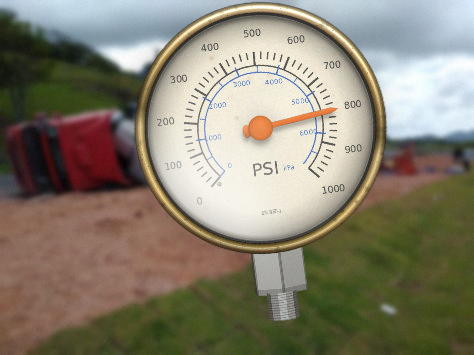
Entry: psi 800
